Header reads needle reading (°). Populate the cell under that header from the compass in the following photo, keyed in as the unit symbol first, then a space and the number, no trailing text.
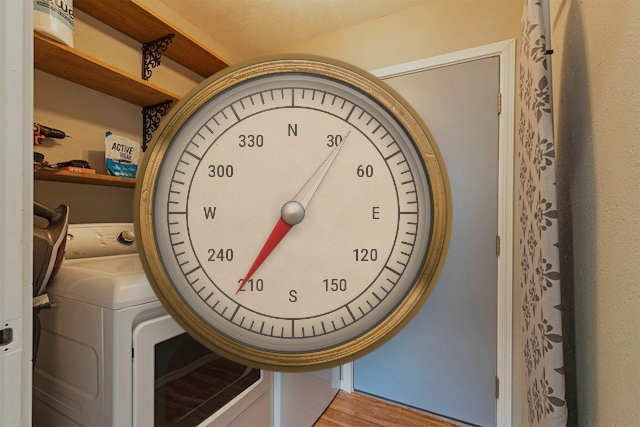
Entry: ° 215
